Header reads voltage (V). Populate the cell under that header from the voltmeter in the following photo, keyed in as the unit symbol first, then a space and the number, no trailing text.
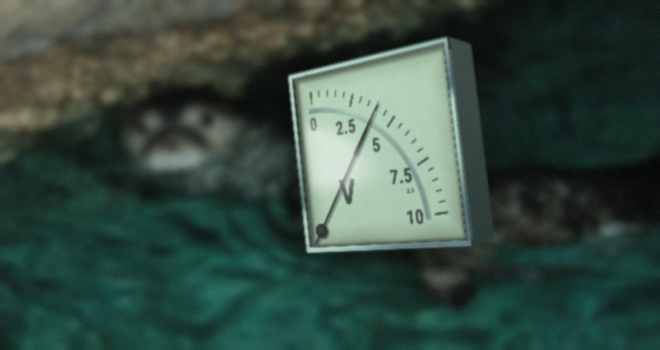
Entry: V 4
